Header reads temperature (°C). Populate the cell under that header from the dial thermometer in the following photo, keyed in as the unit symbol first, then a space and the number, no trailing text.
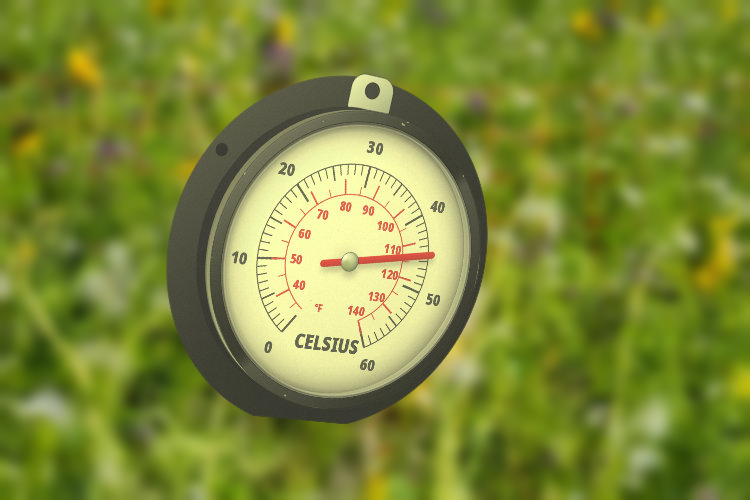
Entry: °C 45
